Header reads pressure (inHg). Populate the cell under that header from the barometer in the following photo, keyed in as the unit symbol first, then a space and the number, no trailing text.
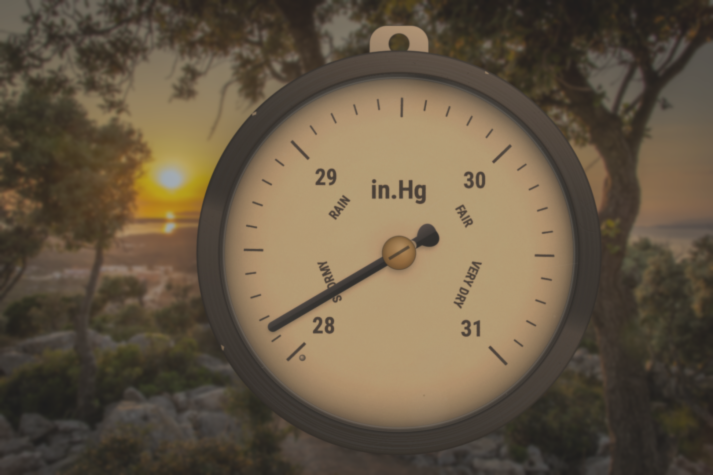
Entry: inHg 28.15
